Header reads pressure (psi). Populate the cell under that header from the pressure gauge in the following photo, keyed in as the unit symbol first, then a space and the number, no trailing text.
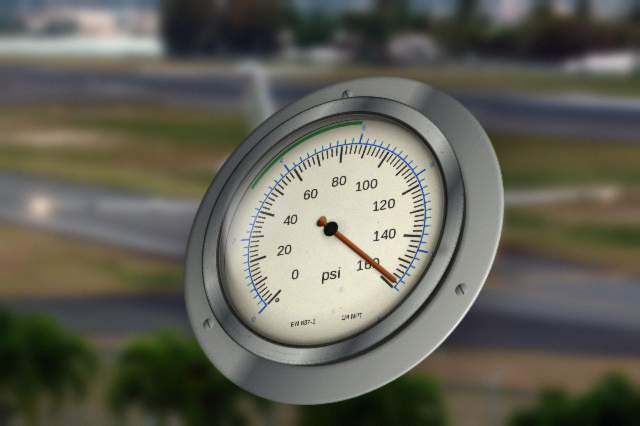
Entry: psi 158
